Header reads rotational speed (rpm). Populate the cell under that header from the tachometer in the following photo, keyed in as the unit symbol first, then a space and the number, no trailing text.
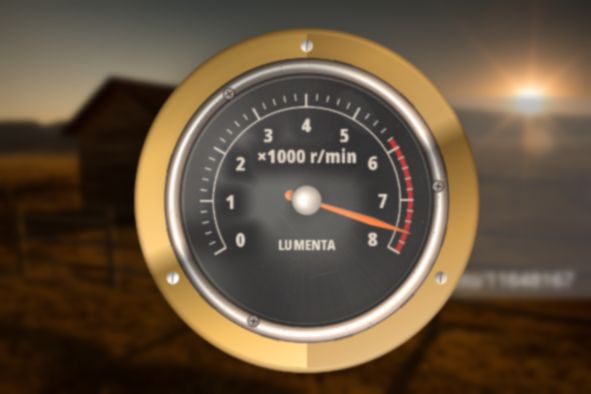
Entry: rpm 7600
